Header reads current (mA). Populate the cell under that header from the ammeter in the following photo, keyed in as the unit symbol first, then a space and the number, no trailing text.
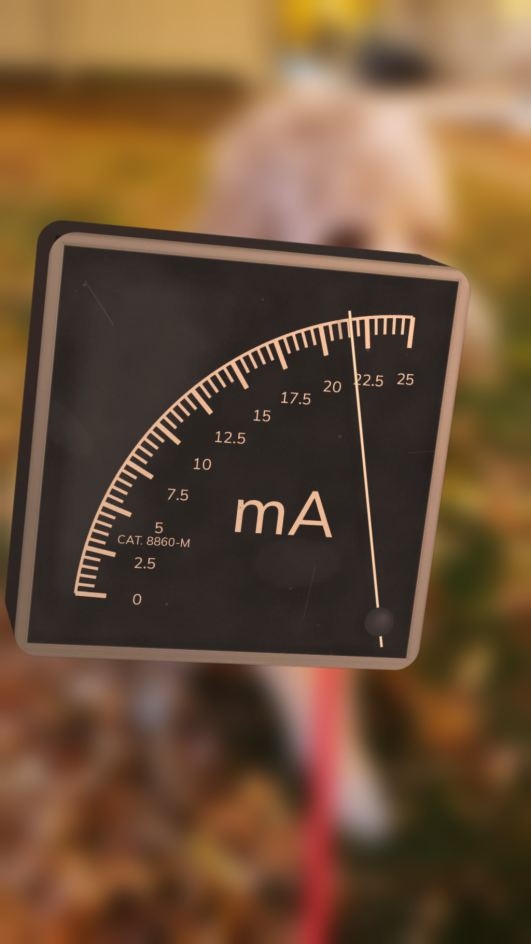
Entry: mA 21.5
